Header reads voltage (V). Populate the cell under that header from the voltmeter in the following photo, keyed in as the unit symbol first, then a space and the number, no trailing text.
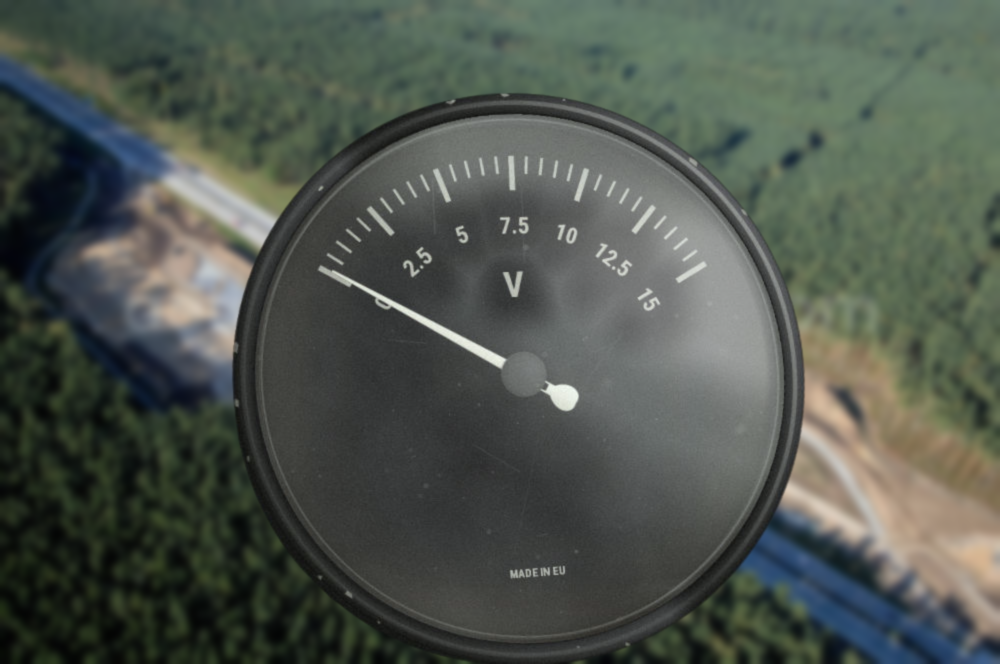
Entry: V 0
